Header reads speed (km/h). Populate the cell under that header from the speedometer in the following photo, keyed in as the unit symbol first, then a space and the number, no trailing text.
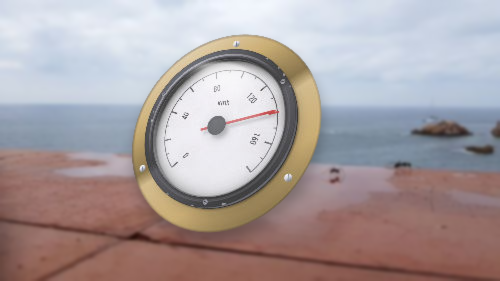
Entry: km/h 140
